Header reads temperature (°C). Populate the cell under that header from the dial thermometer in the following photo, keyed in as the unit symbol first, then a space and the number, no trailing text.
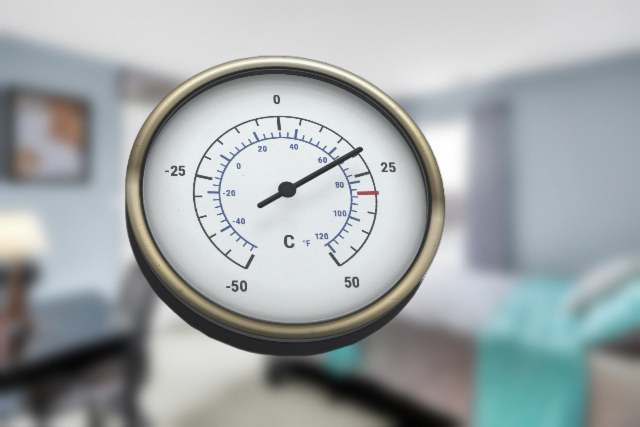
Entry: °C 20
